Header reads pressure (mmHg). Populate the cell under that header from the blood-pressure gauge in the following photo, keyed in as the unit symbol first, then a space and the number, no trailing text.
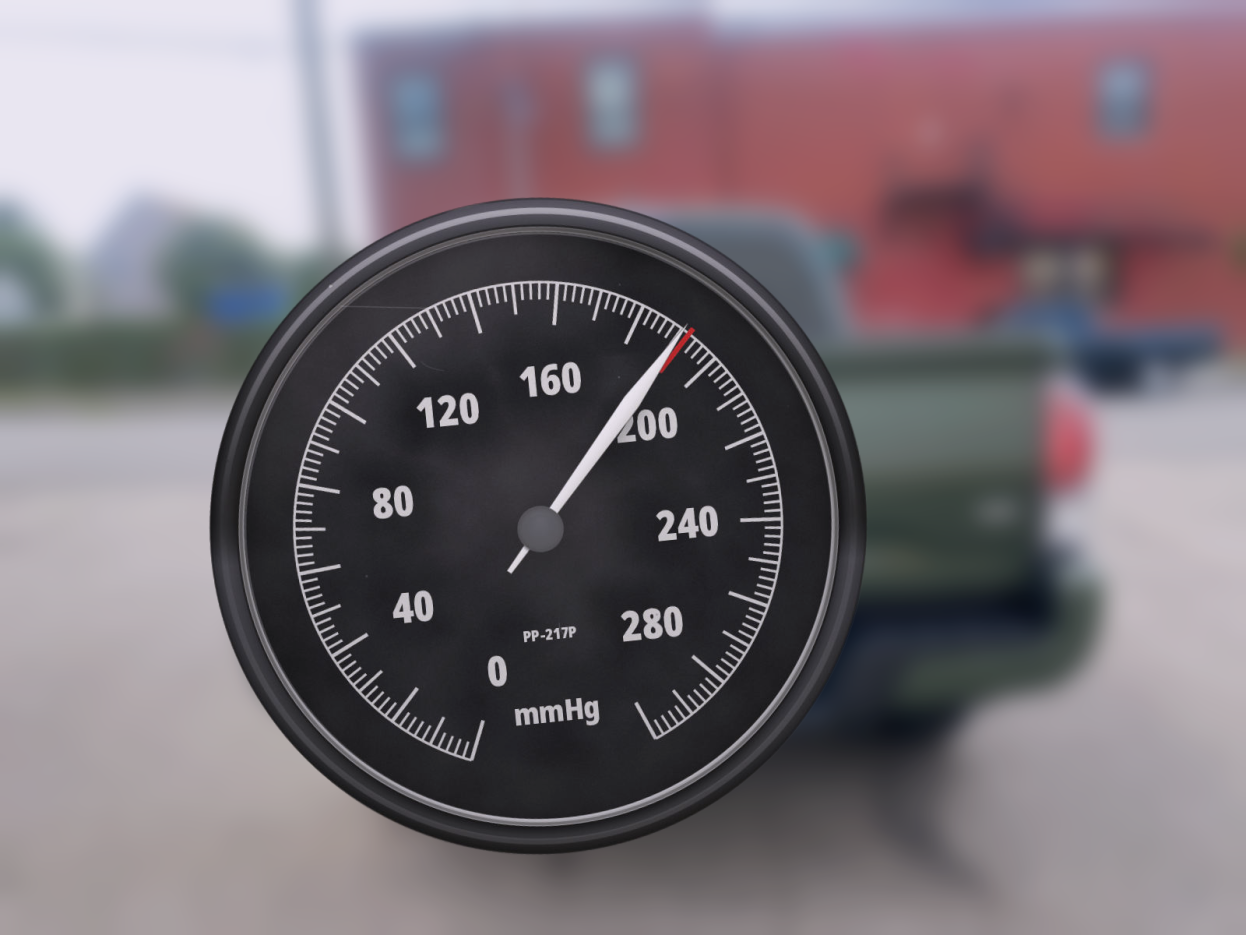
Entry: mmHg 190
